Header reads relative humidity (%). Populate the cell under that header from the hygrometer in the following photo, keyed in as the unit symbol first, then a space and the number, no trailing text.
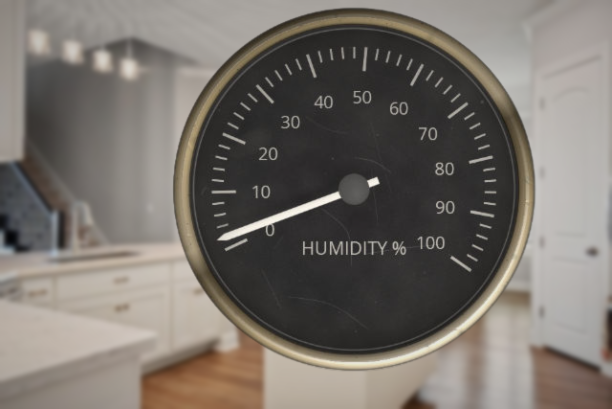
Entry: % 2
